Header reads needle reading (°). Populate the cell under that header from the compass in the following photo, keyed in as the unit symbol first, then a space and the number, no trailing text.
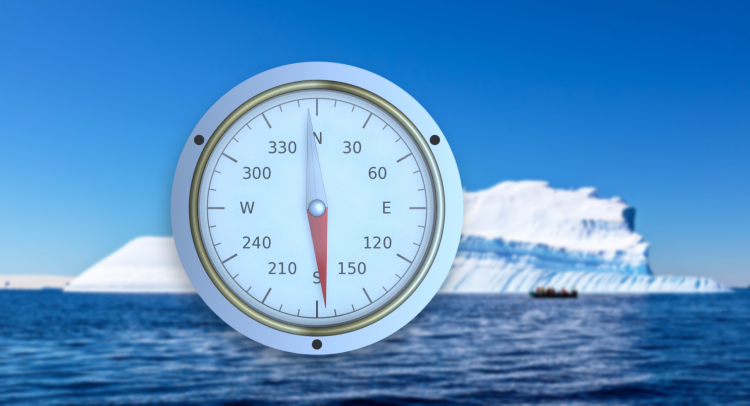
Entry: ° 175
